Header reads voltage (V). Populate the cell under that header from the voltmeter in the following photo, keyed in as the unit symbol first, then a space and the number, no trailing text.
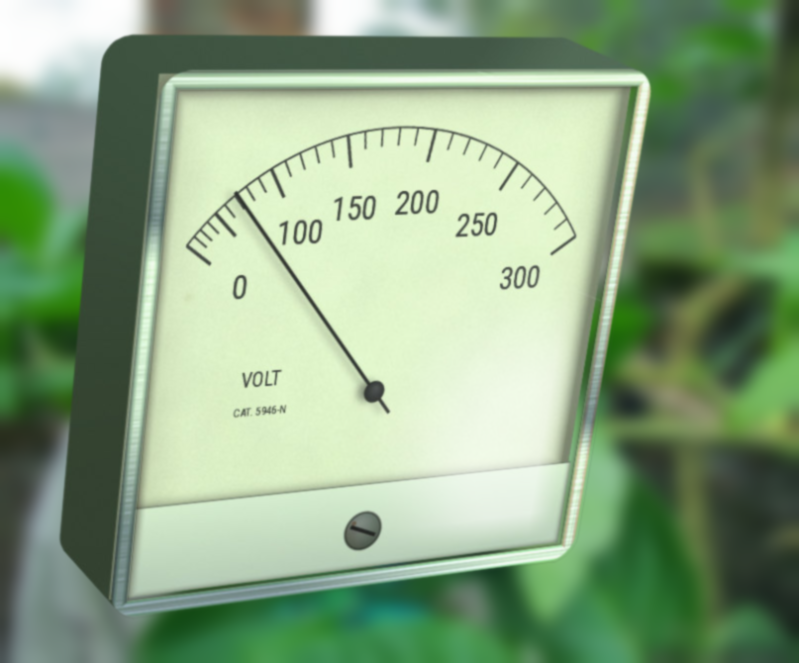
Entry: V 70
